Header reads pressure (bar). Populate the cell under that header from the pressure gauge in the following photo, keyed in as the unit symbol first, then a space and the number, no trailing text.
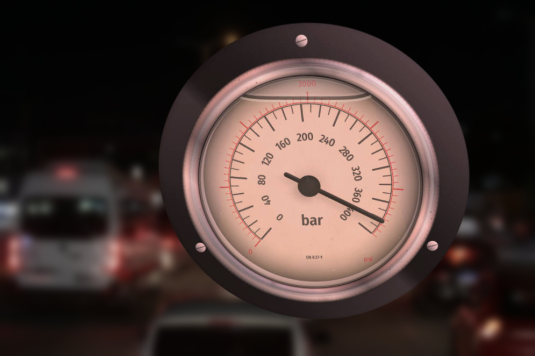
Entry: bar 380
